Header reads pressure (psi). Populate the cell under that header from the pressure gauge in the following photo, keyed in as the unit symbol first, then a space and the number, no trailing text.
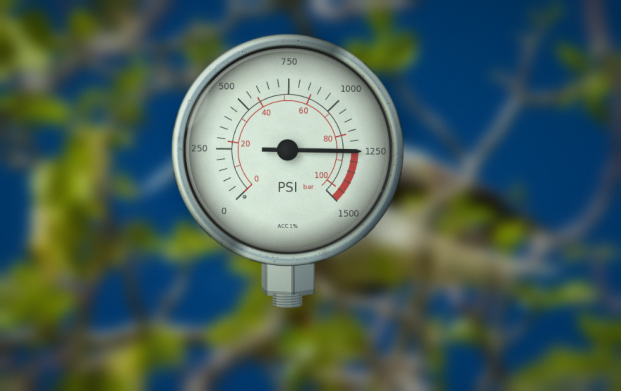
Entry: psi 1250
